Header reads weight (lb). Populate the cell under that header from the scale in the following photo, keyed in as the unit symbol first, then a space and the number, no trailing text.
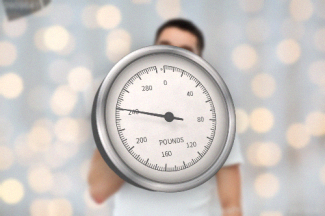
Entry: lb 240
